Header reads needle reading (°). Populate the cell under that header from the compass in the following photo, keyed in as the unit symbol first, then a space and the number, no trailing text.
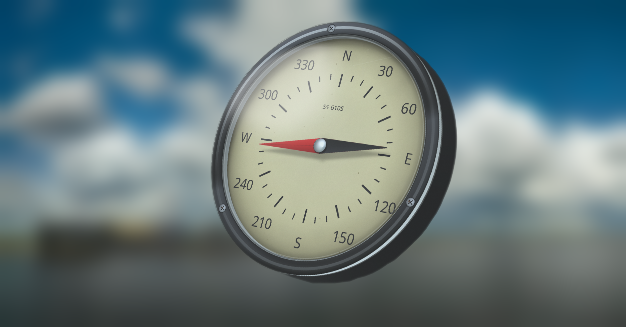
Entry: ° 265
